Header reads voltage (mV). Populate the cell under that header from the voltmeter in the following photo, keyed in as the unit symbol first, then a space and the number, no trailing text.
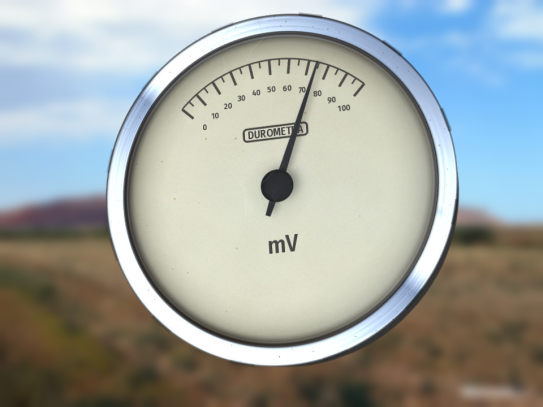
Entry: mV 75
